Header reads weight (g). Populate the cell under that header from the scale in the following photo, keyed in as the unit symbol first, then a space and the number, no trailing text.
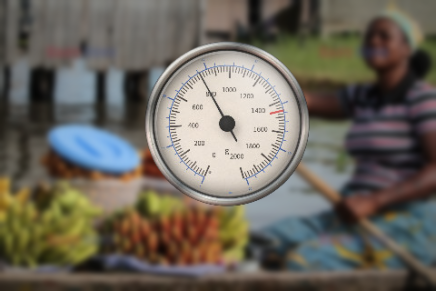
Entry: g 800
